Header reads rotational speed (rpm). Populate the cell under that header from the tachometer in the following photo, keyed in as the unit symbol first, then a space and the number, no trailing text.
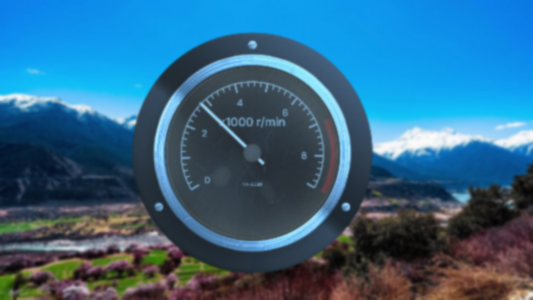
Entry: rpm 2800
